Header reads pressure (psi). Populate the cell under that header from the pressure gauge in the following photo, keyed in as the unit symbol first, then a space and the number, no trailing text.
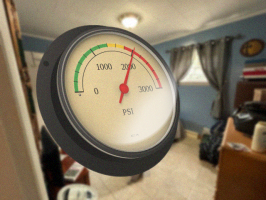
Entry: psi 2000
